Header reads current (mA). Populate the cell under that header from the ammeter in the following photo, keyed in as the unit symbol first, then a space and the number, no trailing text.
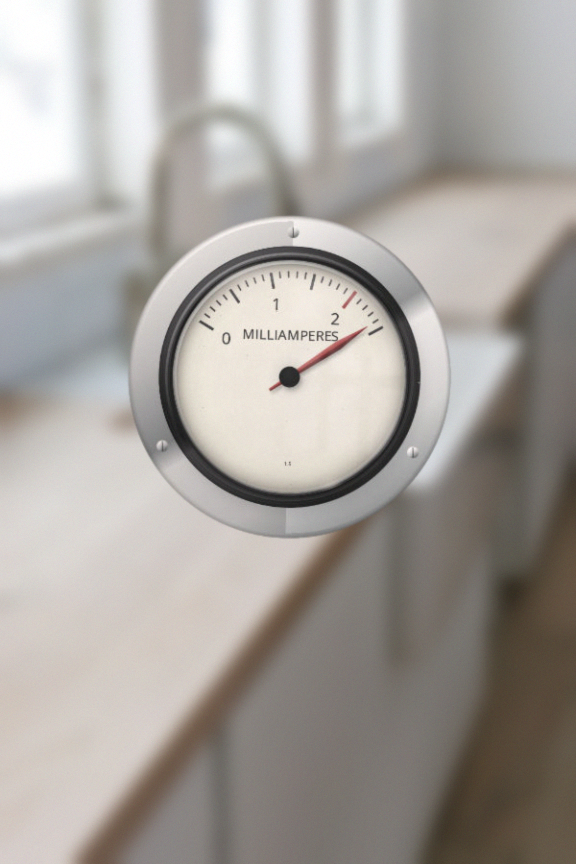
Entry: mA 2.4
